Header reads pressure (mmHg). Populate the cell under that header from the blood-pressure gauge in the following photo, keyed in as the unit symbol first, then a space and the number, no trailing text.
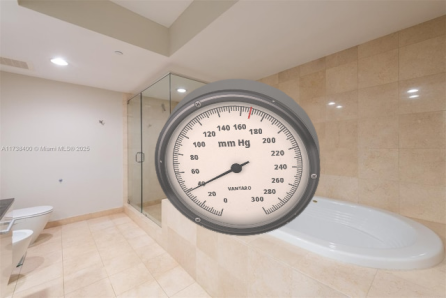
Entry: mmHg 40
